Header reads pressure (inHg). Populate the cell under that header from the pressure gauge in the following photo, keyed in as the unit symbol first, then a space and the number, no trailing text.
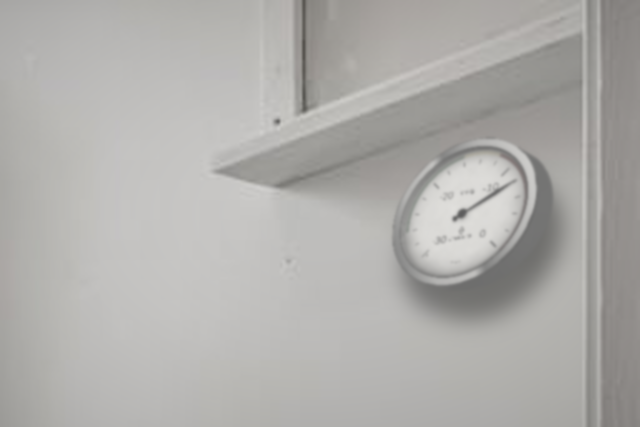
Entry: inHg -8
